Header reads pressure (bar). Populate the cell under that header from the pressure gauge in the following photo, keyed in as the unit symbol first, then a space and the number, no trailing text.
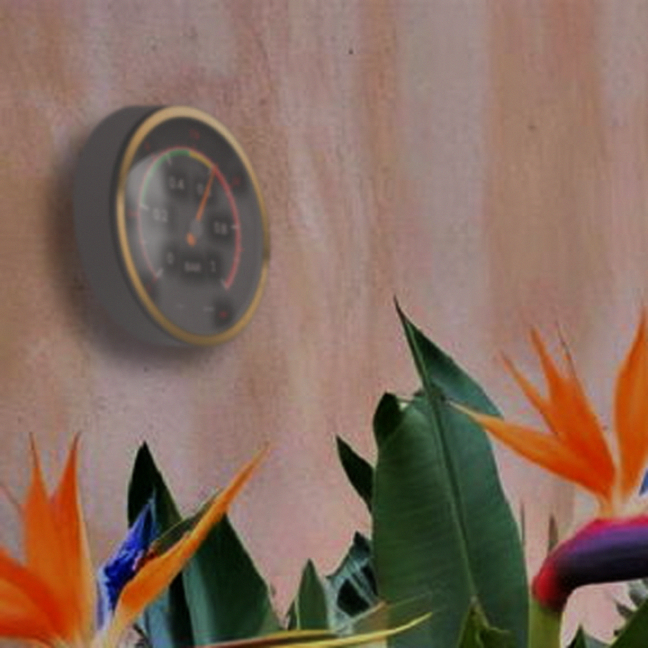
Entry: bar 0.6
